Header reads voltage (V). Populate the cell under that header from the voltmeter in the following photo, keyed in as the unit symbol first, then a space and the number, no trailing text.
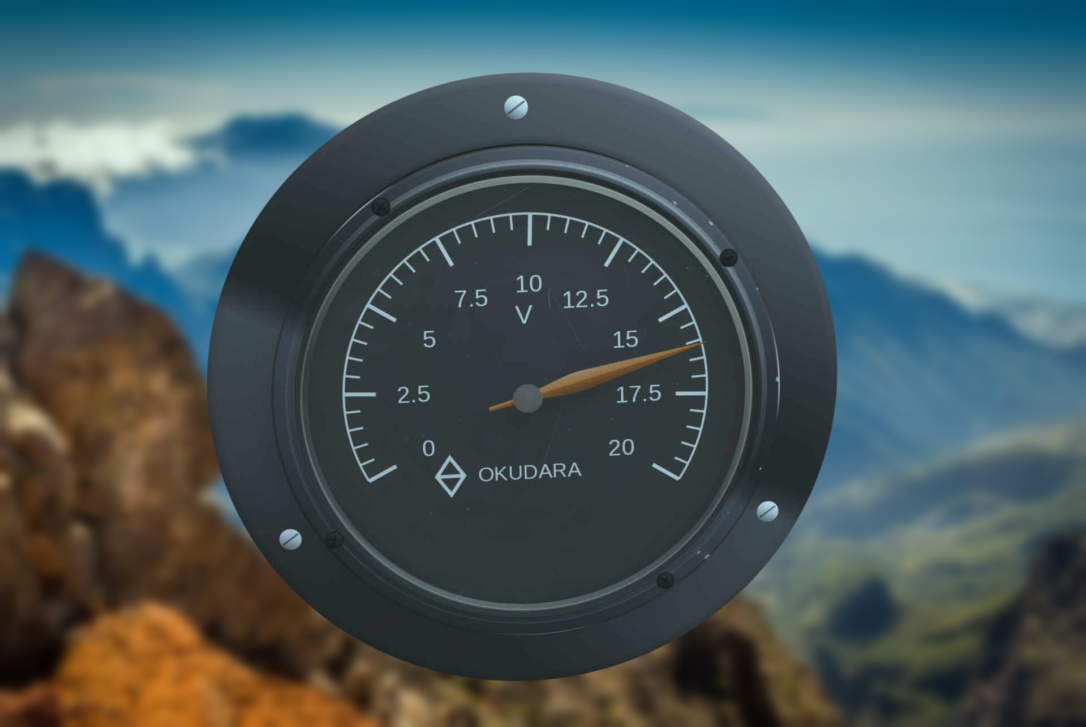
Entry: V 16
